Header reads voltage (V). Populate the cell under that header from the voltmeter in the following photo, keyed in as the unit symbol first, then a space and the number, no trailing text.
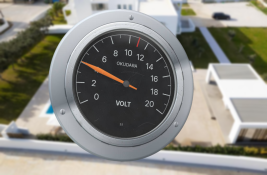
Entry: V 4
